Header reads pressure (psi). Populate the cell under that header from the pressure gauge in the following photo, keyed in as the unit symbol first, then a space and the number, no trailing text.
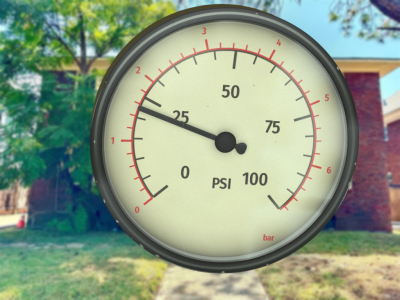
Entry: psi 22.5
